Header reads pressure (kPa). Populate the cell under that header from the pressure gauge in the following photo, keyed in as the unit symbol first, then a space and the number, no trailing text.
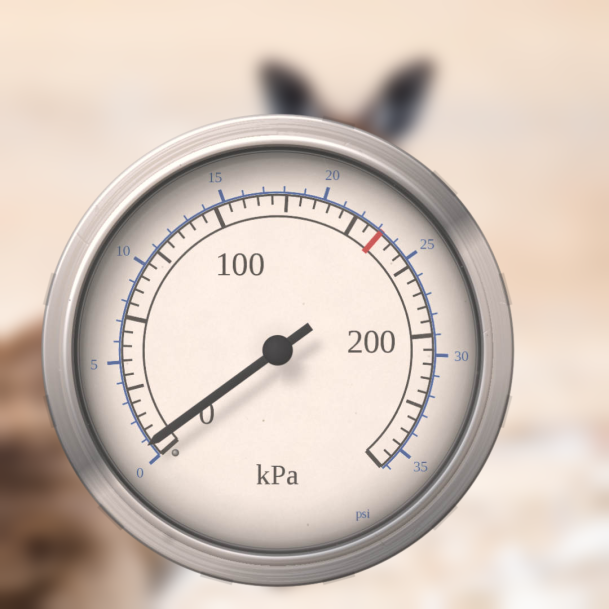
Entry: kPa 5
